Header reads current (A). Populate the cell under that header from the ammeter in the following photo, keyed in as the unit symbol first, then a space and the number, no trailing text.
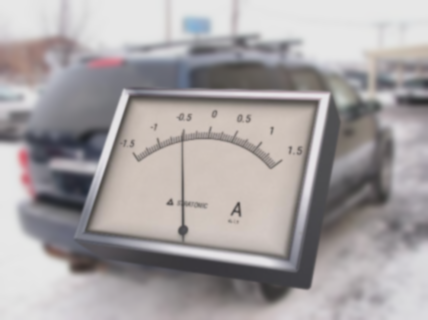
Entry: A -0.5
